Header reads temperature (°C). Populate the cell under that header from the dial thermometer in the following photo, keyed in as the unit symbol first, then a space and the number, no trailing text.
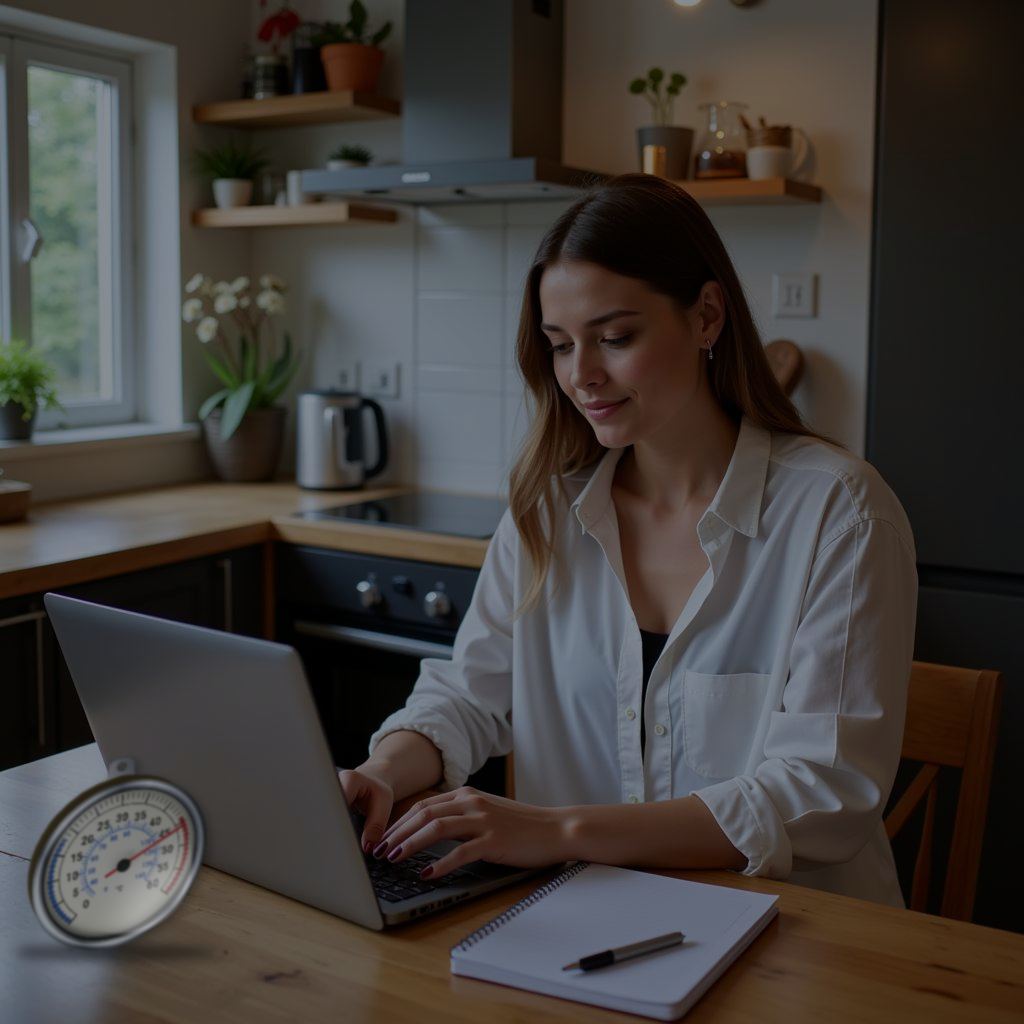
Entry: °C 45
